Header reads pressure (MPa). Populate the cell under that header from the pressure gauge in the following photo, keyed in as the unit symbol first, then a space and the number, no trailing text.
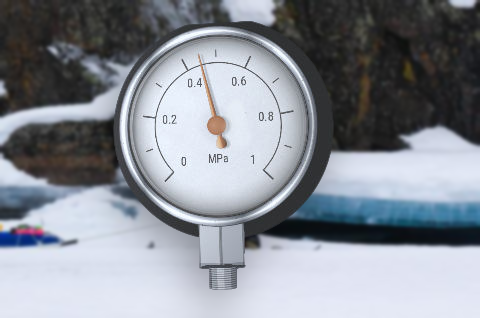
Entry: MPa 0.45
